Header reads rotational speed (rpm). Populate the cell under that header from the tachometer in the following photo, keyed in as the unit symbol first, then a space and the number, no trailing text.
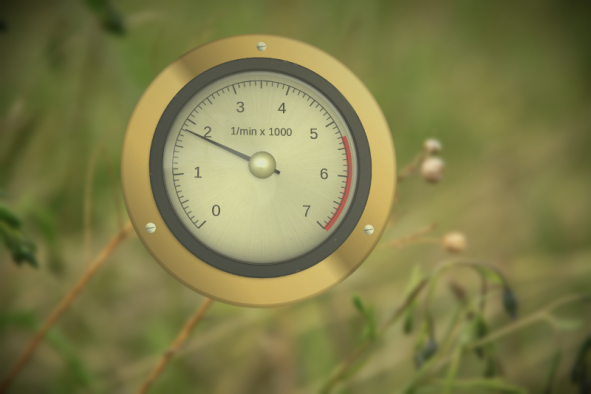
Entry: rpm 1800
